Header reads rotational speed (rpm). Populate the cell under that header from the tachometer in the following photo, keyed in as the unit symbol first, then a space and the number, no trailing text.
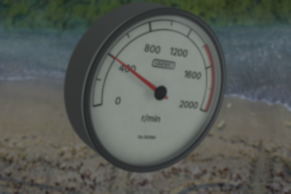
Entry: rpm 400
